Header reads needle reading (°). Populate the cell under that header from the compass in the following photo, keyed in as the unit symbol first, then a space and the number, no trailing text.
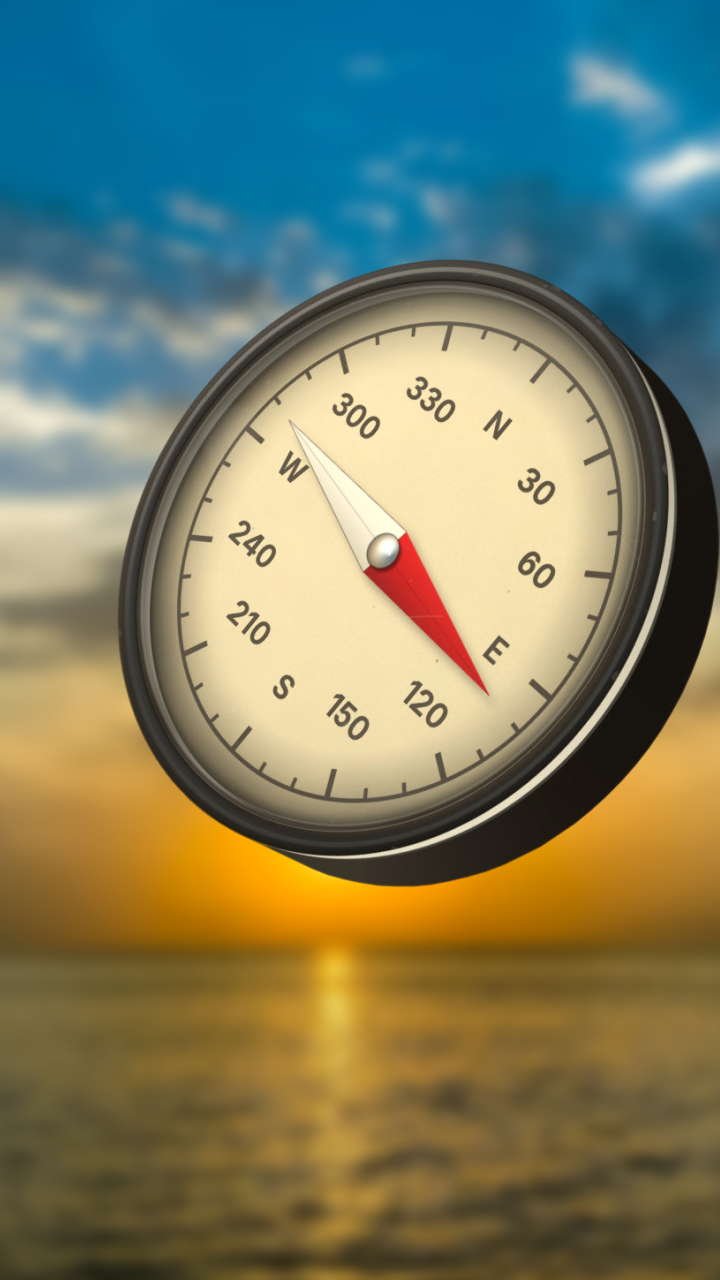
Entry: ° 100
